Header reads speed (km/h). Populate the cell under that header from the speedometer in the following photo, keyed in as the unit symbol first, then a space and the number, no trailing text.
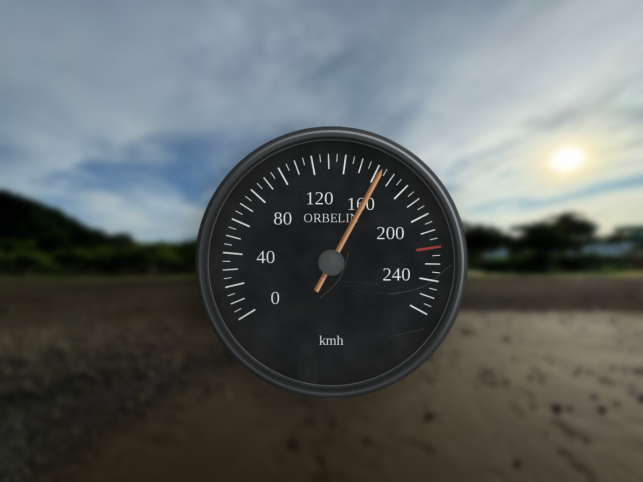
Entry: km/h 162.5
